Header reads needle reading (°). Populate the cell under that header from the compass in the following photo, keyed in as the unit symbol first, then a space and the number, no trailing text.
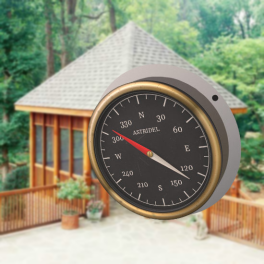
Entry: ° 310
